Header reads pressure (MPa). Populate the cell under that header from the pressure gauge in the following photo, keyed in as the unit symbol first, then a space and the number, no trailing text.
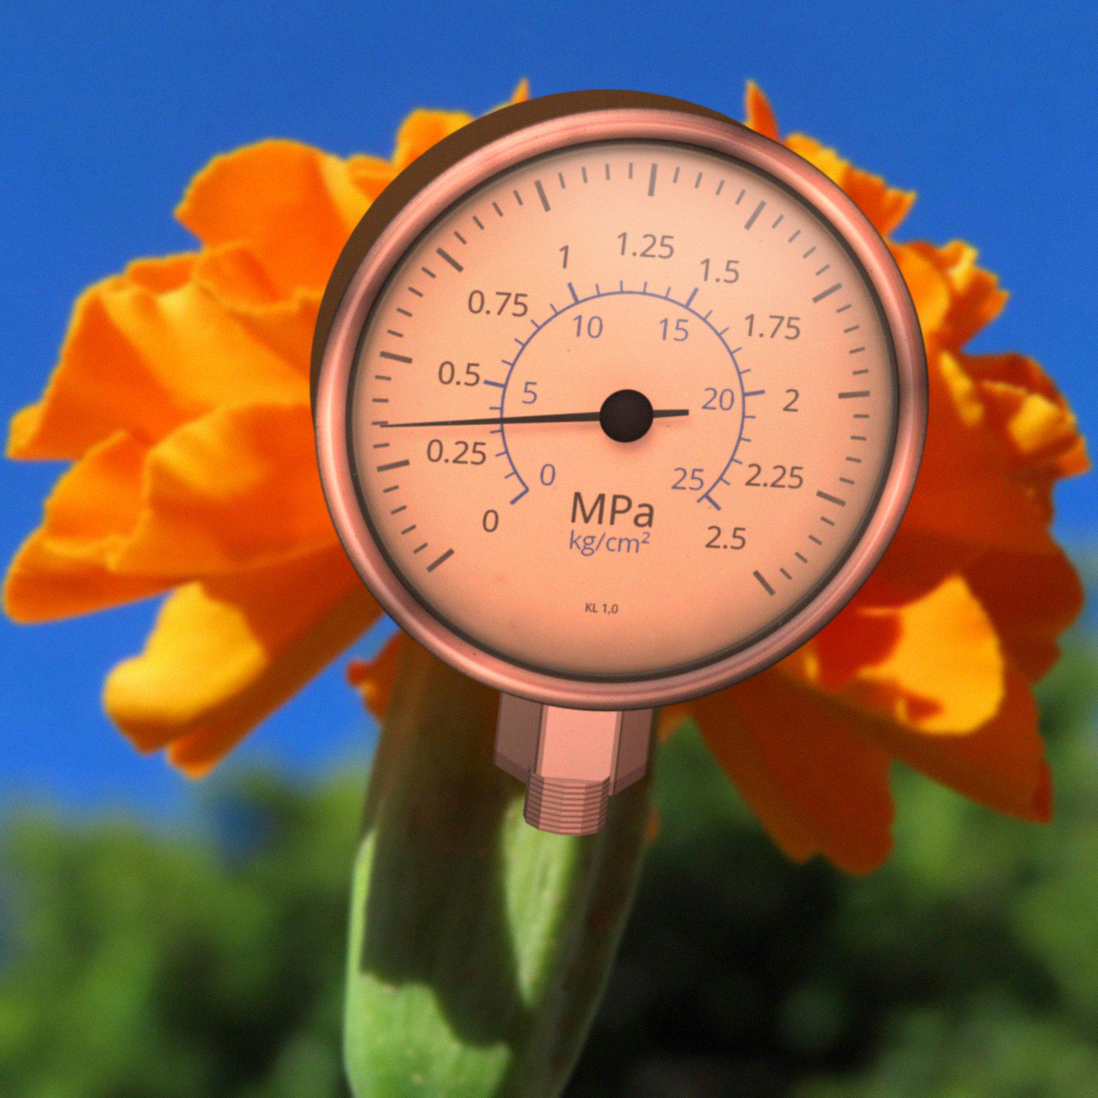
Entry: MPa 0.35
